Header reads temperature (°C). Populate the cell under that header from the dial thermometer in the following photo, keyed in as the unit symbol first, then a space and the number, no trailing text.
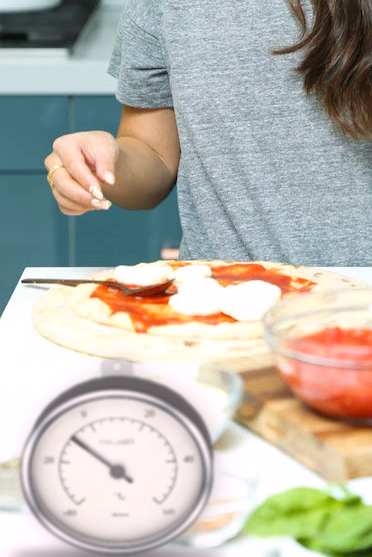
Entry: °C -8
